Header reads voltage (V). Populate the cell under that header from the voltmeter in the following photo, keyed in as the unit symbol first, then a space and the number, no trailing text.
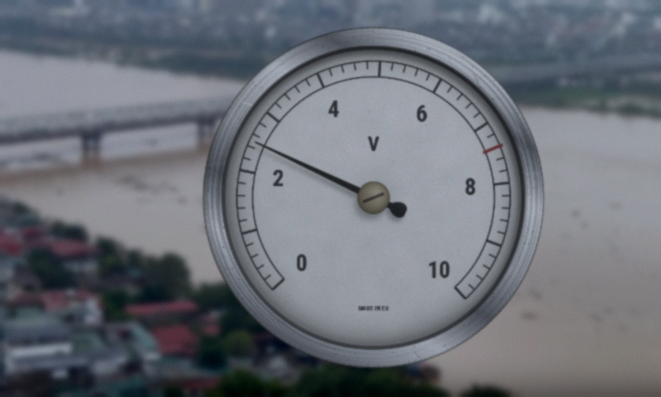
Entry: V 2.5
